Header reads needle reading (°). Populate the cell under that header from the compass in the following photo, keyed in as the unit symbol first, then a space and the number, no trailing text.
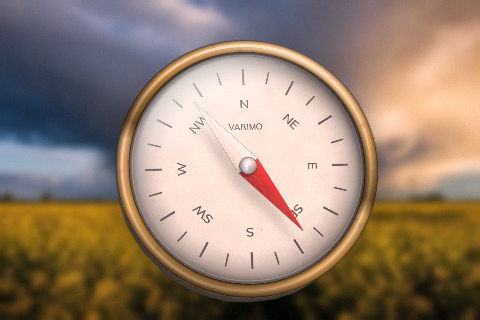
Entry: ° 142.5
